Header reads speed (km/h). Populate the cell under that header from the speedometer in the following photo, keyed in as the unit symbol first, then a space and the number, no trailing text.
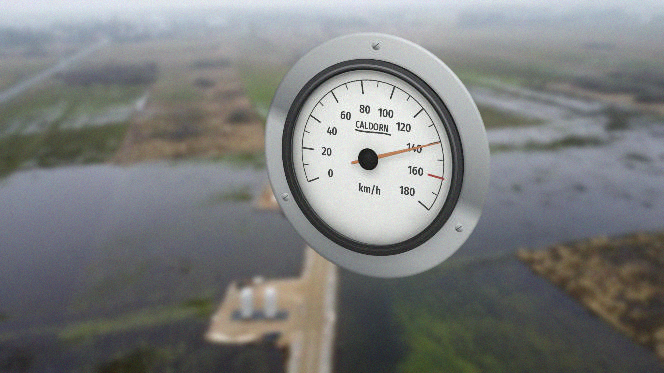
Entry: km/h 140
